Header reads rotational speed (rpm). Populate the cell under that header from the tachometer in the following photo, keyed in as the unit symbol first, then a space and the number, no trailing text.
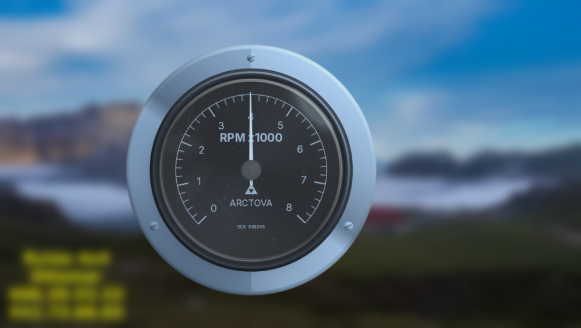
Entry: rpm 4000
